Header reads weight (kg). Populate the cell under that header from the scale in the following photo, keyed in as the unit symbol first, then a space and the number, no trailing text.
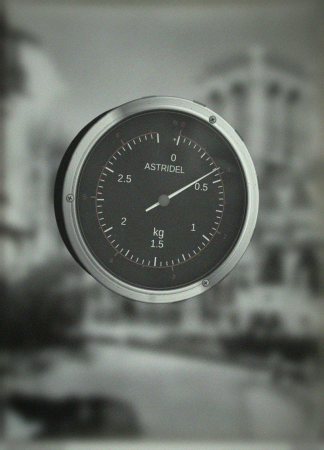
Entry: kg 0.4
